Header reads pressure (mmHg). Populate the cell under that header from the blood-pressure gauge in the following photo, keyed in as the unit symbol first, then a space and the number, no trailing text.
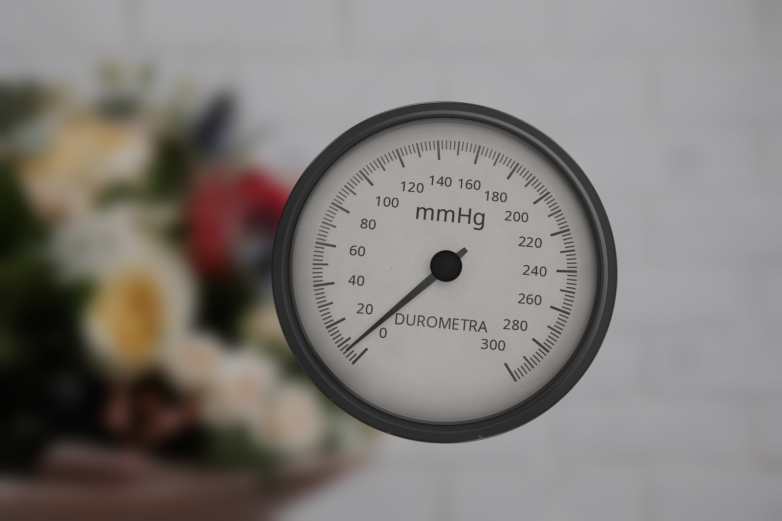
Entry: mmHg 6
